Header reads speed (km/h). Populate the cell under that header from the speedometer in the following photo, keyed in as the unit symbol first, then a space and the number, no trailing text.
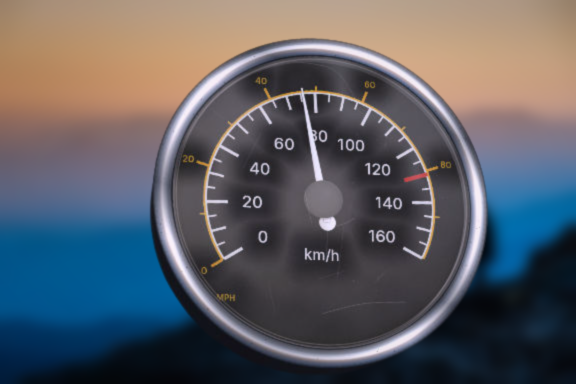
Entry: km/h 75
